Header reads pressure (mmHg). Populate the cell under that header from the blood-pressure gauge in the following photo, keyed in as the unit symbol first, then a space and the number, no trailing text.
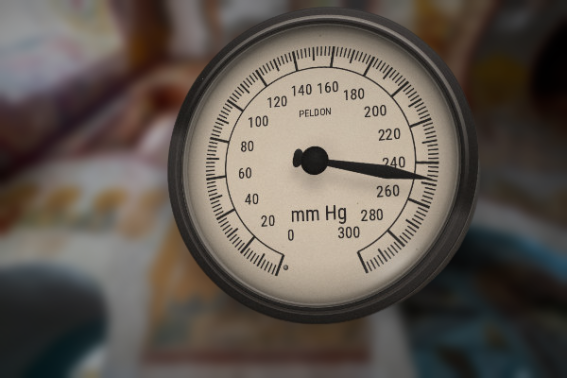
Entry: mmHg 248
